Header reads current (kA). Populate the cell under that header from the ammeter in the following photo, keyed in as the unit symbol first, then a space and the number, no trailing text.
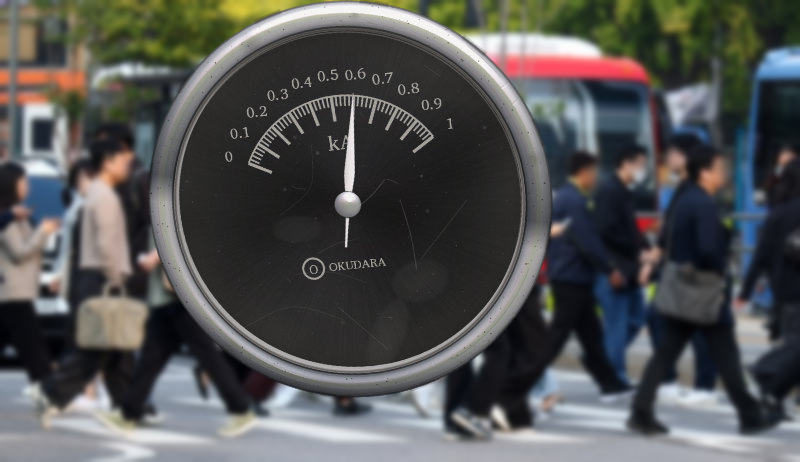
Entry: kA 0.6
